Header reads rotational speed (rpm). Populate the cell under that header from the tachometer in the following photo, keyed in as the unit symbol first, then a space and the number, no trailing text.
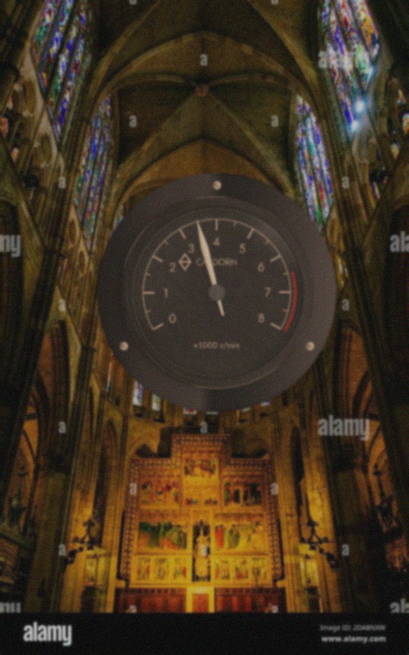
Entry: rpm 3500
